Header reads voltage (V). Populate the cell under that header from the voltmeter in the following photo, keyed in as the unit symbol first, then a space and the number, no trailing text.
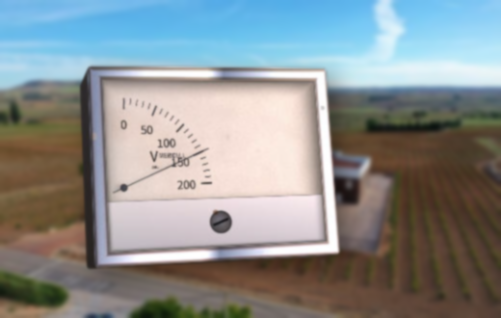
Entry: V 150
